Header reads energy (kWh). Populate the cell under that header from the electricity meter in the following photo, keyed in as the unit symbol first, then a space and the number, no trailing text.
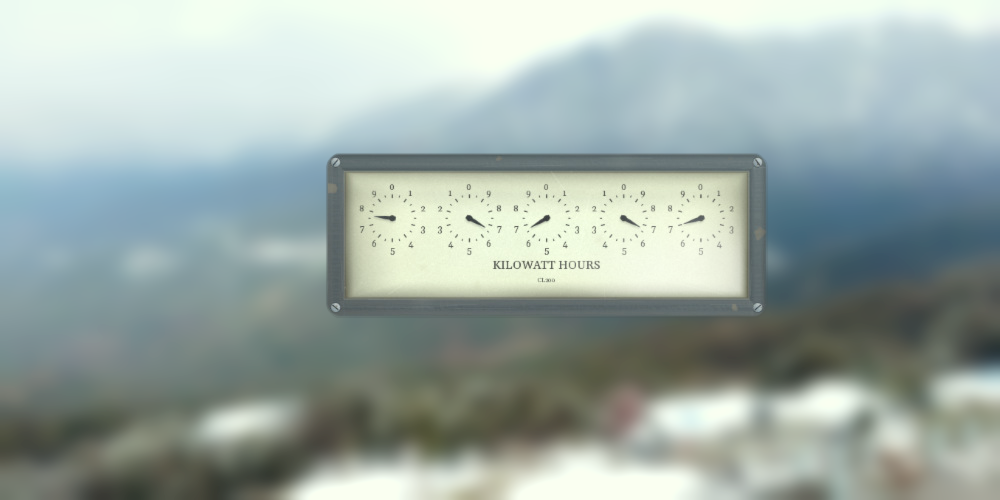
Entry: kWh 76667
